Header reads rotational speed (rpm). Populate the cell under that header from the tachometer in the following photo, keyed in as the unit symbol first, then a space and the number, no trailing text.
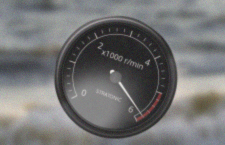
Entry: rpm 5800
